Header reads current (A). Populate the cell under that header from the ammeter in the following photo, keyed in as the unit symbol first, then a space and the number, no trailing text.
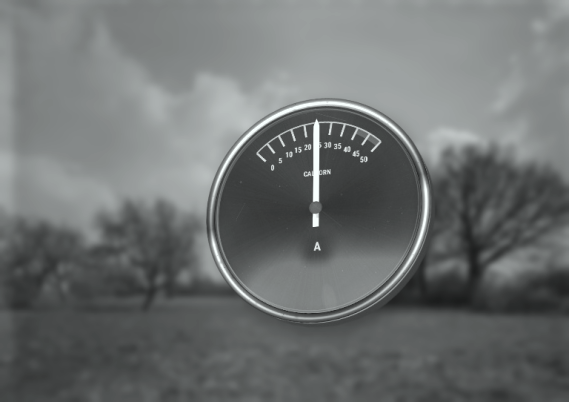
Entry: A 25
